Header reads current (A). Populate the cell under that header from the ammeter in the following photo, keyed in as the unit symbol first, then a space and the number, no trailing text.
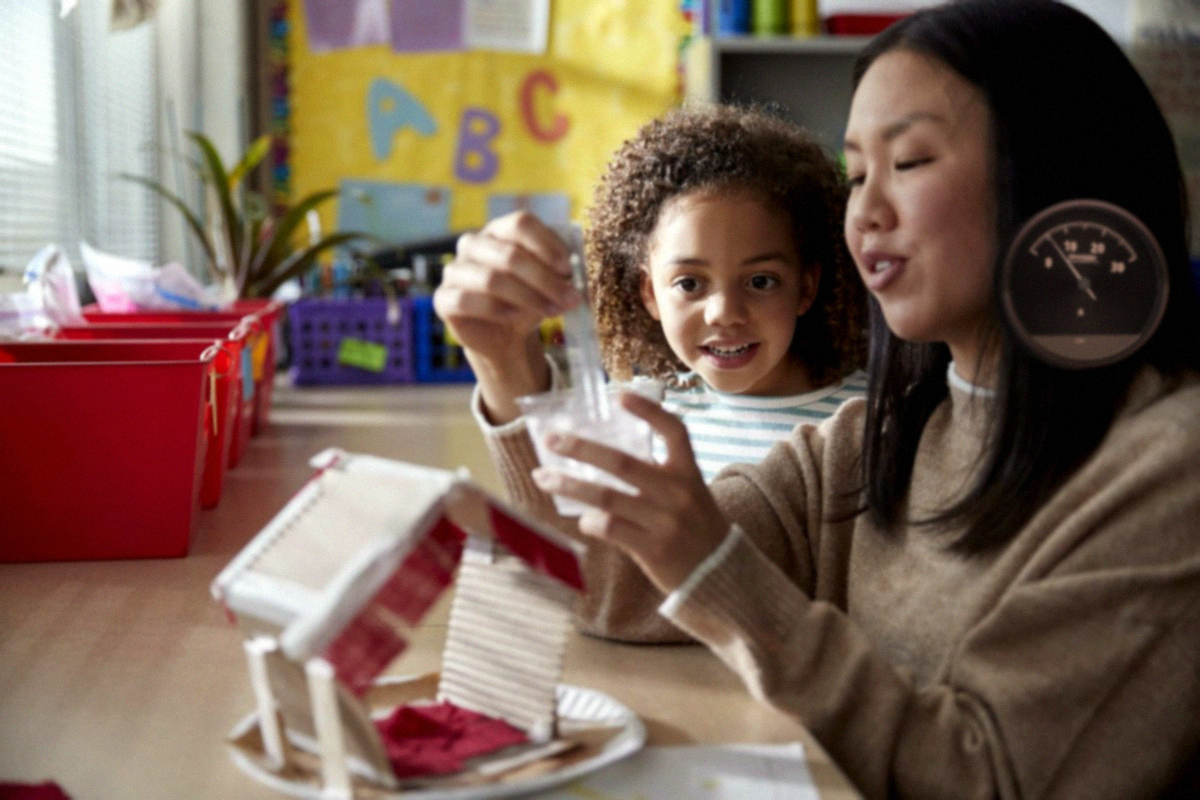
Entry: A 5
